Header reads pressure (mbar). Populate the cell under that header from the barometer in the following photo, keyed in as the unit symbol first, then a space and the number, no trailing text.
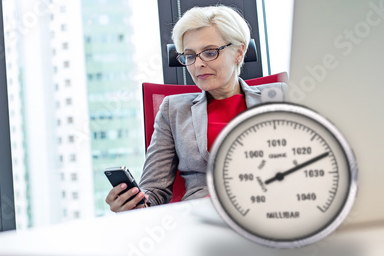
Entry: mbar 1025
